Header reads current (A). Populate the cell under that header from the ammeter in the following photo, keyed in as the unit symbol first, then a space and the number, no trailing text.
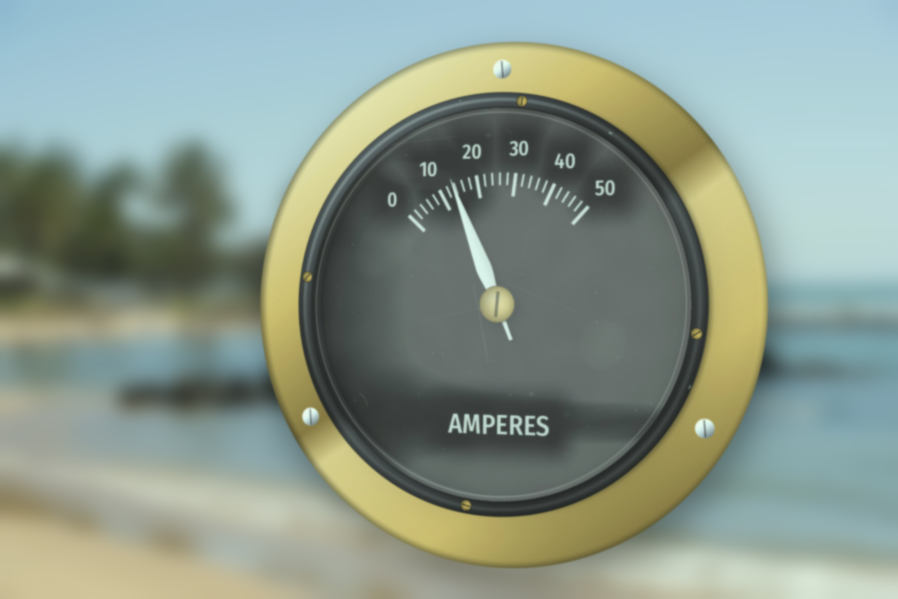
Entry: A 14
